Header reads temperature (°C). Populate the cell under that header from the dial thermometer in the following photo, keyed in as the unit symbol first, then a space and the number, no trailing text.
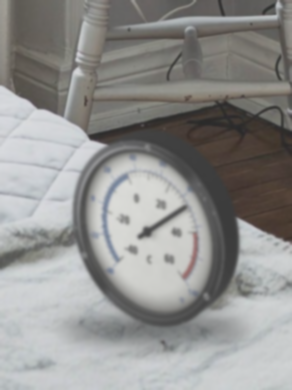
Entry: °C 30
